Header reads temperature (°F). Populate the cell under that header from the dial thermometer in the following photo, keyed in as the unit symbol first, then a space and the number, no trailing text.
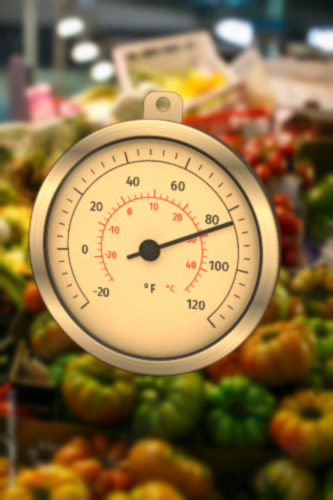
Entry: °F 84
